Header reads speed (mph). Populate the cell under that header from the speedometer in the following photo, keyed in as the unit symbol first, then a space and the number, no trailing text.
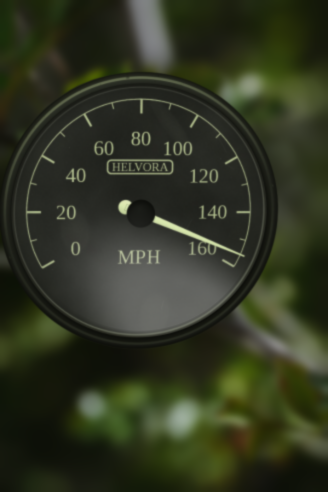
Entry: mph 155
